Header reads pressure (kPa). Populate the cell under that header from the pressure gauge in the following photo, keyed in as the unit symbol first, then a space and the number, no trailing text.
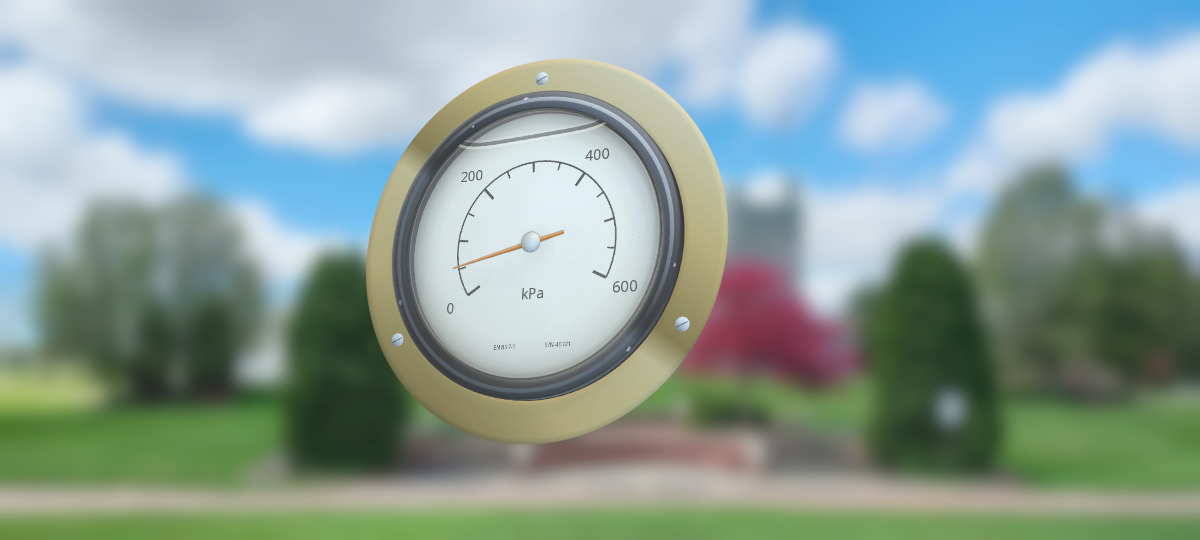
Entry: kPa 50
